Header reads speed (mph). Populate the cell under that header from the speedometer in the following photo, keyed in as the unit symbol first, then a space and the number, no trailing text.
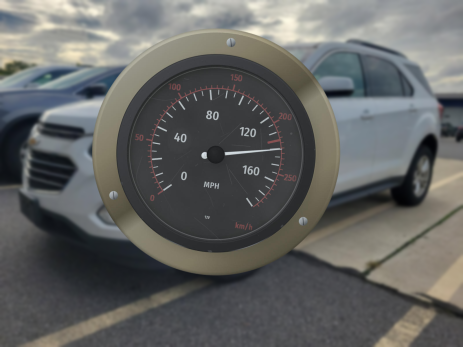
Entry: mph 140
